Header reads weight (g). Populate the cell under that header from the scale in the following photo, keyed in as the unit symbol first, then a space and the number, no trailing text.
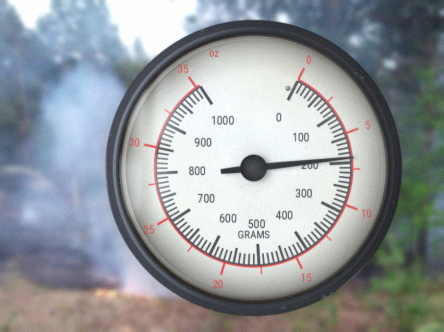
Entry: g 190
